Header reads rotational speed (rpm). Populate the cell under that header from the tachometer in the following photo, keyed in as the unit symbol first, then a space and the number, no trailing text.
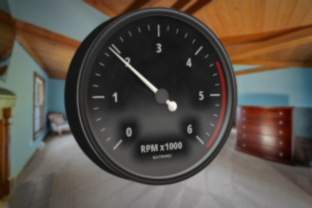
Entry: rpm 1900
